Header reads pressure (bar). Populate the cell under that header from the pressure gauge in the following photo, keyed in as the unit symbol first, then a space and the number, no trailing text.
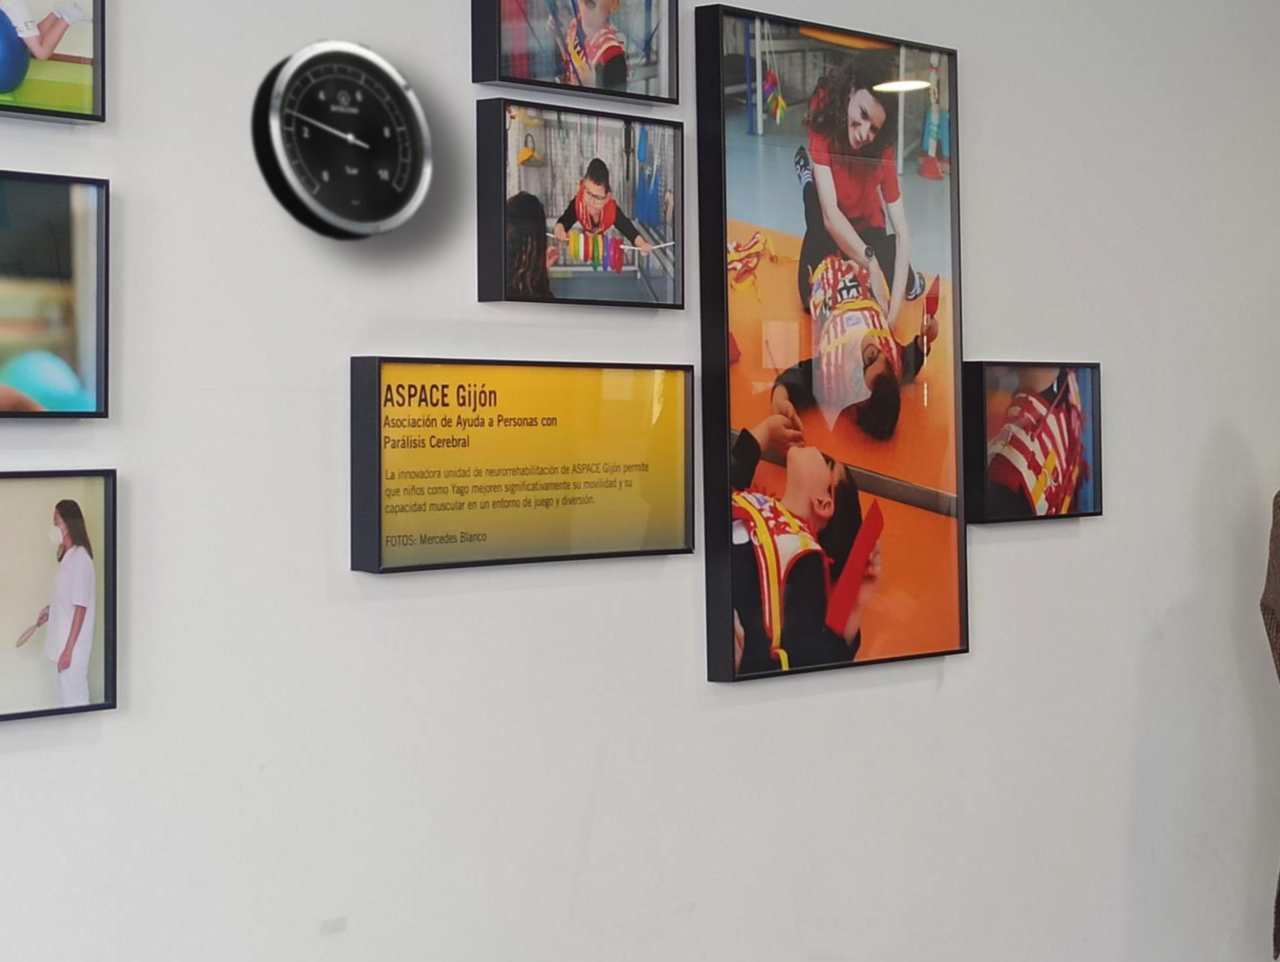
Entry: bar 2.5
